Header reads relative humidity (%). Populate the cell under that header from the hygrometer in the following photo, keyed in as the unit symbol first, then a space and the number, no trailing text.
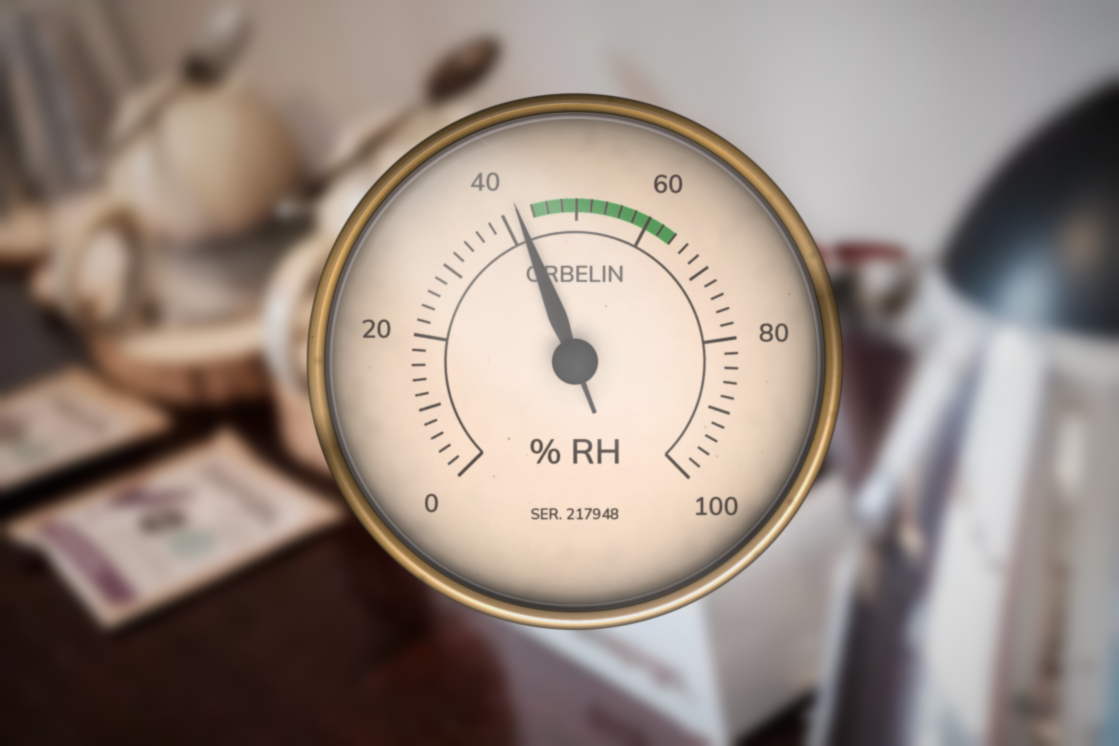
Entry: % 42
